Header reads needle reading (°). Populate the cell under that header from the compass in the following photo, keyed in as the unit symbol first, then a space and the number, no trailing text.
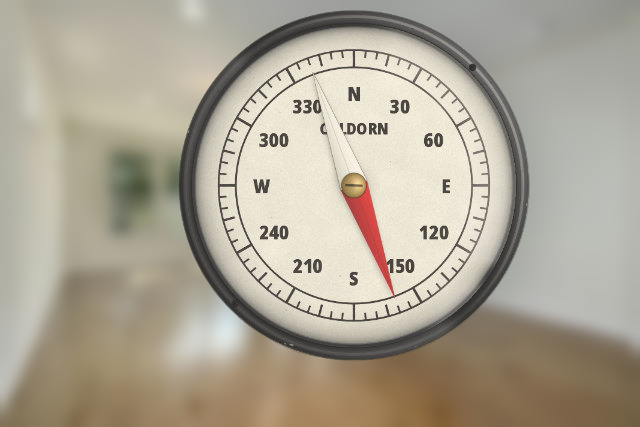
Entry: ° 160
